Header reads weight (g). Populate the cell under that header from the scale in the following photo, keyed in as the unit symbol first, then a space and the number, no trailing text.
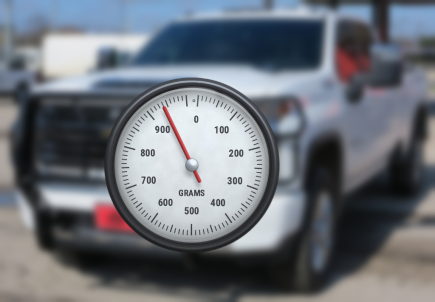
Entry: g 940
